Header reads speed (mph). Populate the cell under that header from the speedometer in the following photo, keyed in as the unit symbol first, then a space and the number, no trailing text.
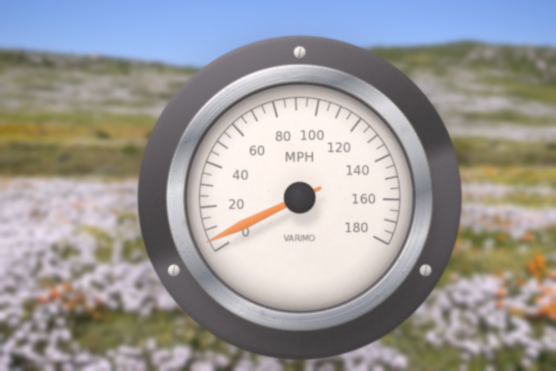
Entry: mph 5
